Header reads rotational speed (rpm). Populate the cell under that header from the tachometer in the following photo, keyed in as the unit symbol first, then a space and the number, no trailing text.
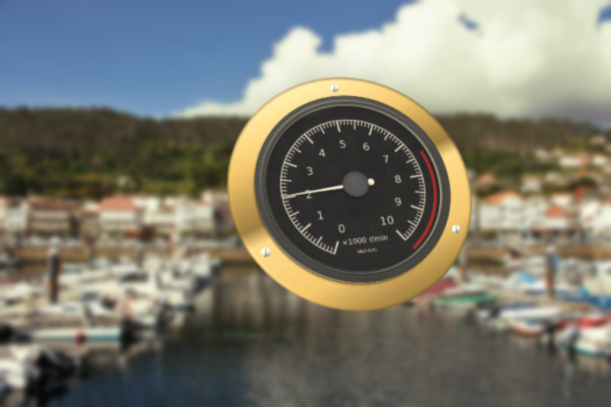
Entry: rpm 2000
